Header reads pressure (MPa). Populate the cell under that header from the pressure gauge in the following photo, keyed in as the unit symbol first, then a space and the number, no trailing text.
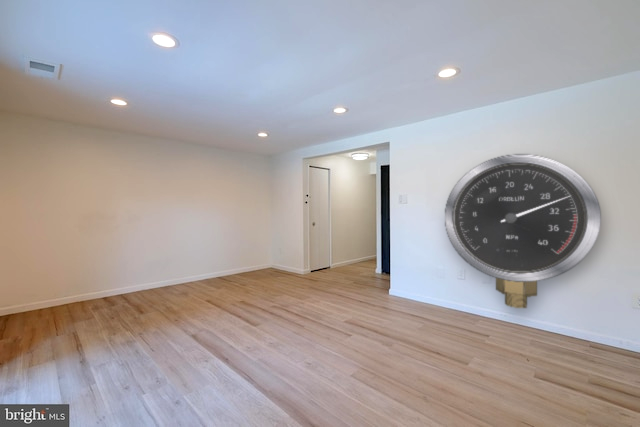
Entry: MPa 30
